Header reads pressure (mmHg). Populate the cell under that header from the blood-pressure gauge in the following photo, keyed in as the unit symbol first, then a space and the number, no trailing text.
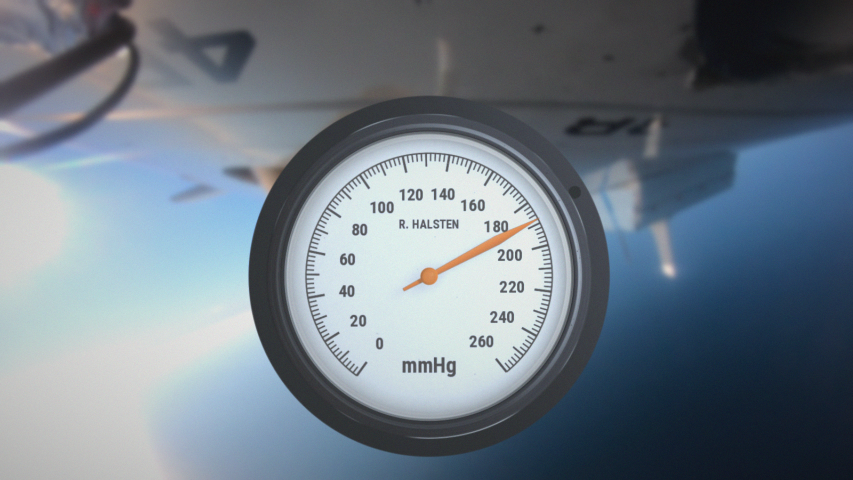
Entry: mmHg 188
